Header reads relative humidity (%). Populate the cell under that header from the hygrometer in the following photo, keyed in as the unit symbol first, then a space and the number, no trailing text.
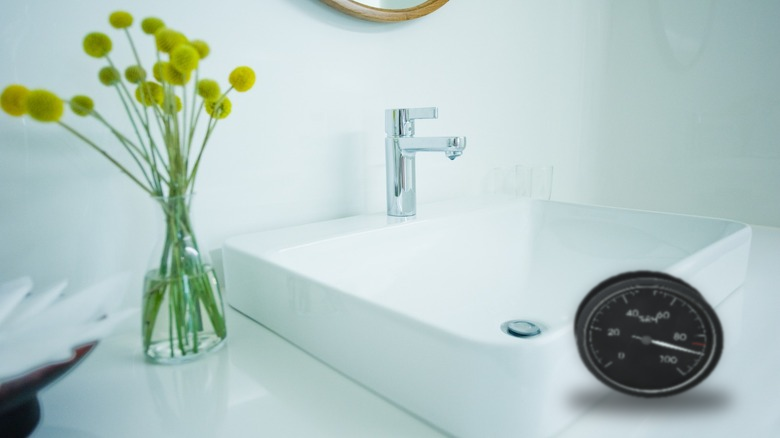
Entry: % 88
